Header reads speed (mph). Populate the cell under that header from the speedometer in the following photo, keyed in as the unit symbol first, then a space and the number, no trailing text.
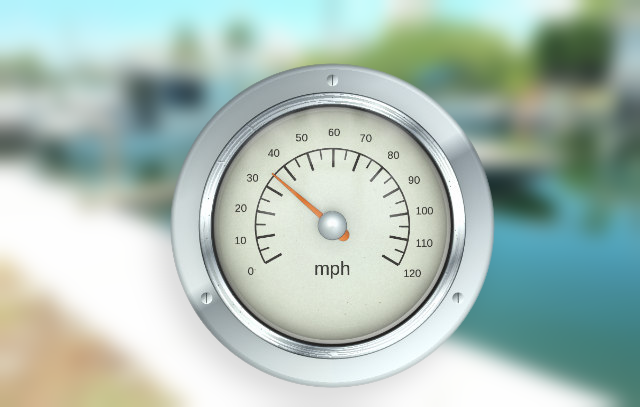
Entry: mph 35
